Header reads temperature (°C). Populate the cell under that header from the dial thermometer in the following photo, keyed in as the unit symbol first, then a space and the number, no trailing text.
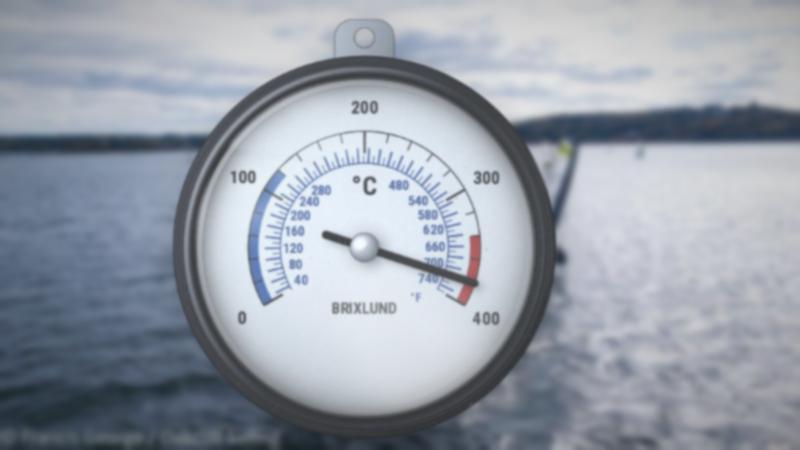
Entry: °C 380
